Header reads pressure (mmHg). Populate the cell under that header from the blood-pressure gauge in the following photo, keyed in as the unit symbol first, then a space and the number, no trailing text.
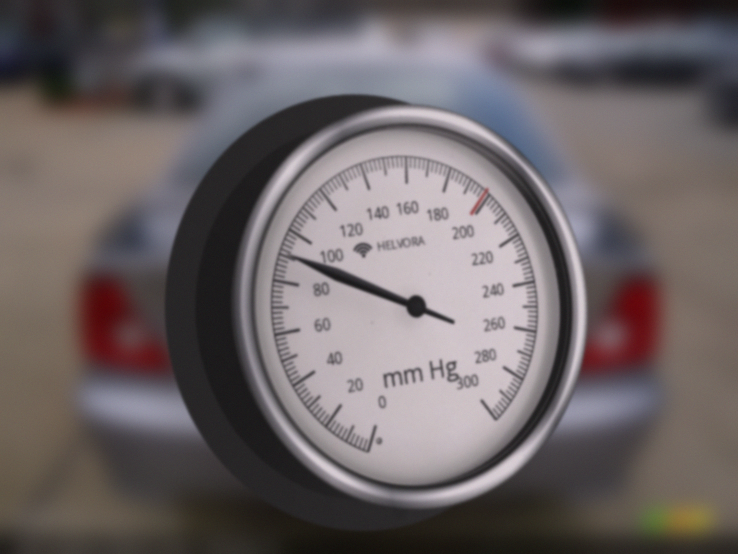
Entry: mmHg 90
